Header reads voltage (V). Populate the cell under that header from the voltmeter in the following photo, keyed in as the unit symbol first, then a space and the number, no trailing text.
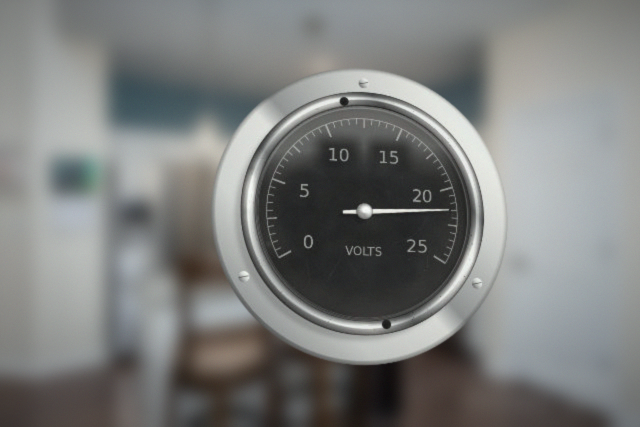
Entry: V 21.5
